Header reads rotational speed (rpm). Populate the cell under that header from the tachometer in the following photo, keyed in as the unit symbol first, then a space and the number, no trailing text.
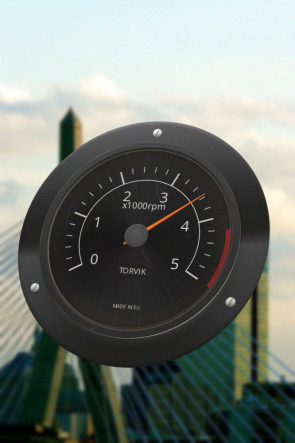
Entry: rpm 3600
